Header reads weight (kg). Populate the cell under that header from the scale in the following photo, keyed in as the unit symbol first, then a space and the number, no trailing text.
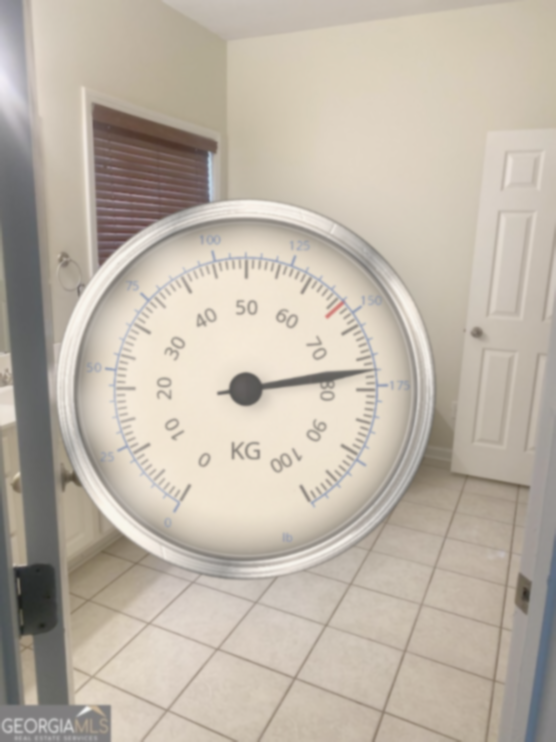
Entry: kg 77
